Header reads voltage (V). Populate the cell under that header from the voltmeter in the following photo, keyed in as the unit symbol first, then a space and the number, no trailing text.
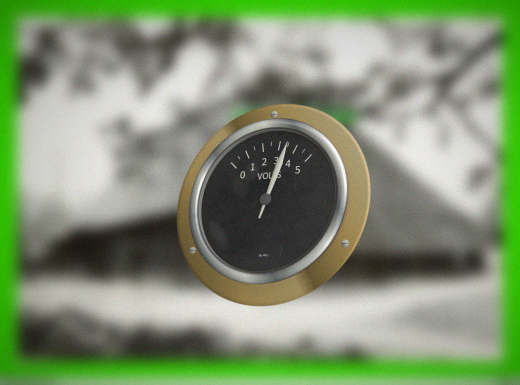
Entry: V 3.5
